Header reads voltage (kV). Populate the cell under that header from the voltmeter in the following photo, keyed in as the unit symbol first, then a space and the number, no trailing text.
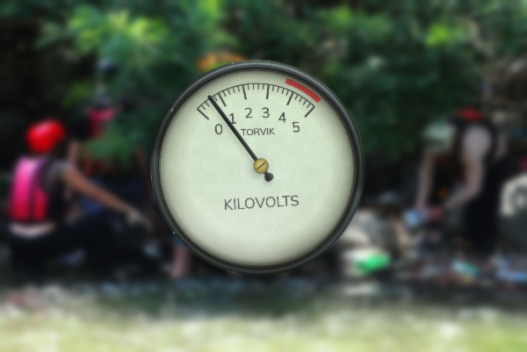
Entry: kV 0.6
